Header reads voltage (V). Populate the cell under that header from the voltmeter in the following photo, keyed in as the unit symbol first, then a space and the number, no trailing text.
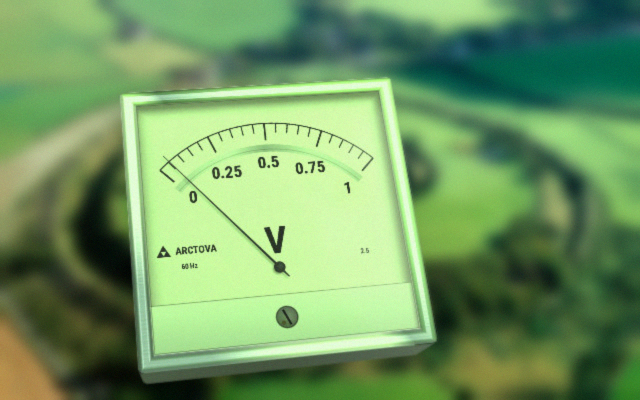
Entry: V 0.05
